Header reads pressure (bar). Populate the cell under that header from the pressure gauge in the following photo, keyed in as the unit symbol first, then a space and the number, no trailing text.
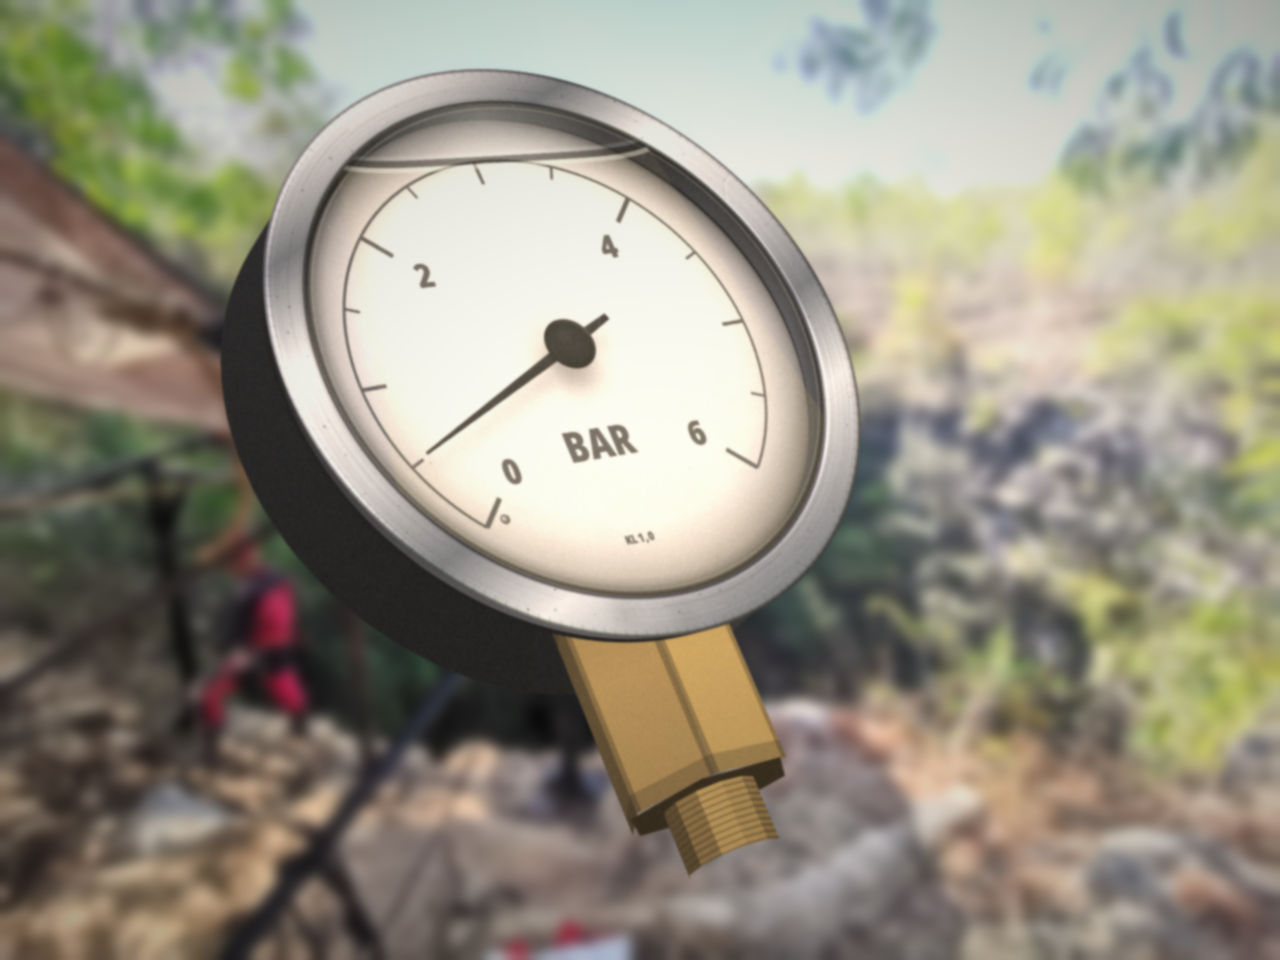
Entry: bar 0.5
